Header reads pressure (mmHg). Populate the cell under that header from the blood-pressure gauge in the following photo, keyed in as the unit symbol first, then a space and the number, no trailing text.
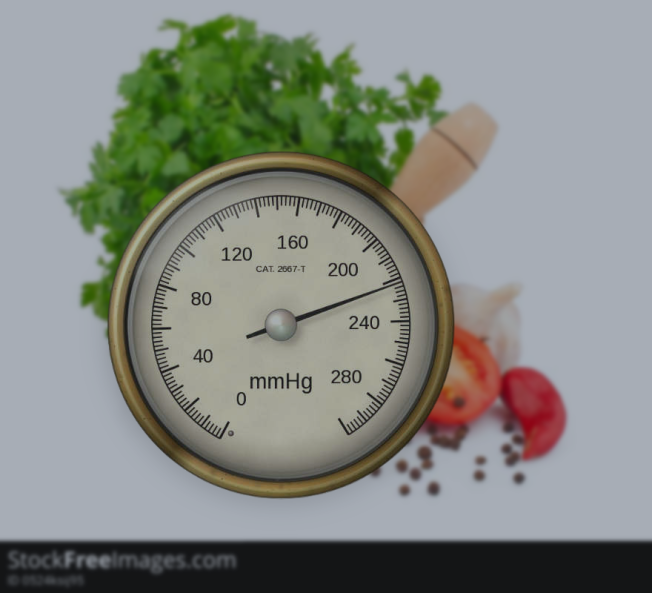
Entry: mmHg 222
